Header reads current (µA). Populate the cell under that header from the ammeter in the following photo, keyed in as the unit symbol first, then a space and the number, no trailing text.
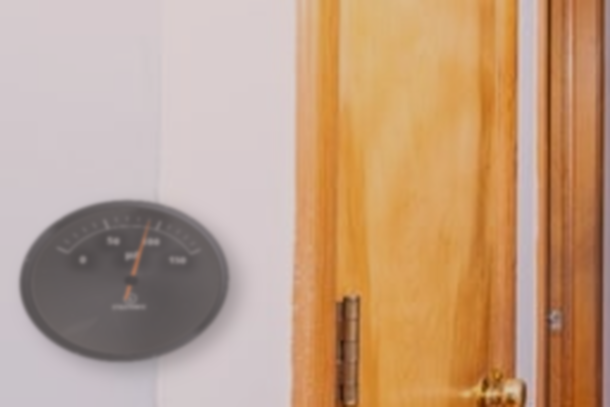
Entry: µA 90
